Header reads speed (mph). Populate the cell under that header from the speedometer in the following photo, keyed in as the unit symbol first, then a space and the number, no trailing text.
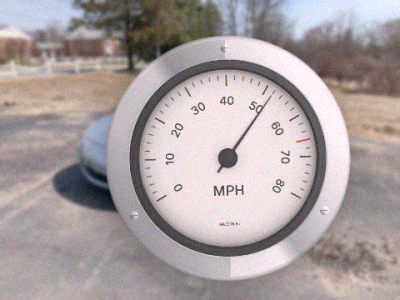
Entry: mph 52
